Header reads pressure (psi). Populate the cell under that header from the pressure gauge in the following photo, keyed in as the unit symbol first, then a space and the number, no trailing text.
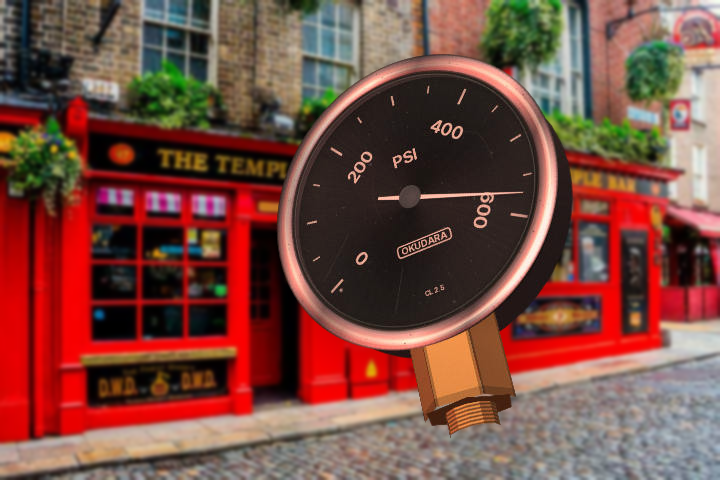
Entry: psi 575
